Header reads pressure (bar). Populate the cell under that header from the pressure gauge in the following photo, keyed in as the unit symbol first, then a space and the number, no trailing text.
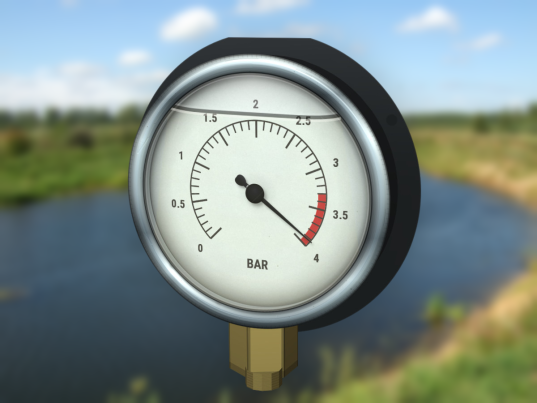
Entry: bar 3.9
